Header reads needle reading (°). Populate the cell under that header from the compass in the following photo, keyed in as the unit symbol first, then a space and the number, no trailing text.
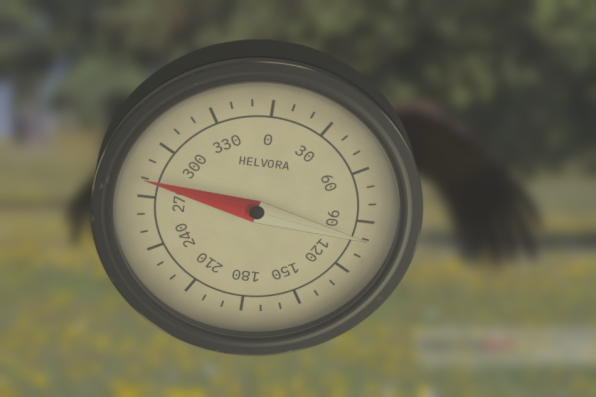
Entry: ° 280
